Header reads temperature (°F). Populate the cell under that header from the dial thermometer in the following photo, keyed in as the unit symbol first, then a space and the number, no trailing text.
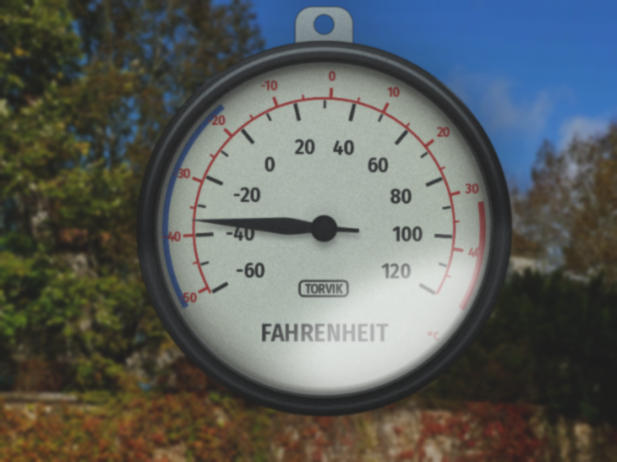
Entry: °F -35
